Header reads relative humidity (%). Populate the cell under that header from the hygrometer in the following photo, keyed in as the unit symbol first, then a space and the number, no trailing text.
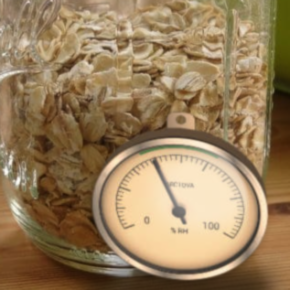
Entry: % 40
